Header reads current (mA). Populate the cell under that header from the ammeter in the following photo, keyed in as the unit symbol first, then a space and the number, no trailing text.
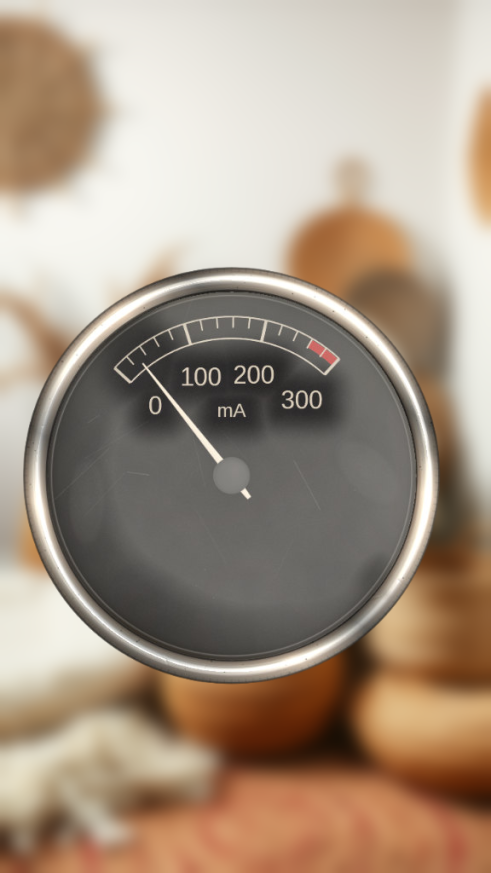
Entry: mA 30
